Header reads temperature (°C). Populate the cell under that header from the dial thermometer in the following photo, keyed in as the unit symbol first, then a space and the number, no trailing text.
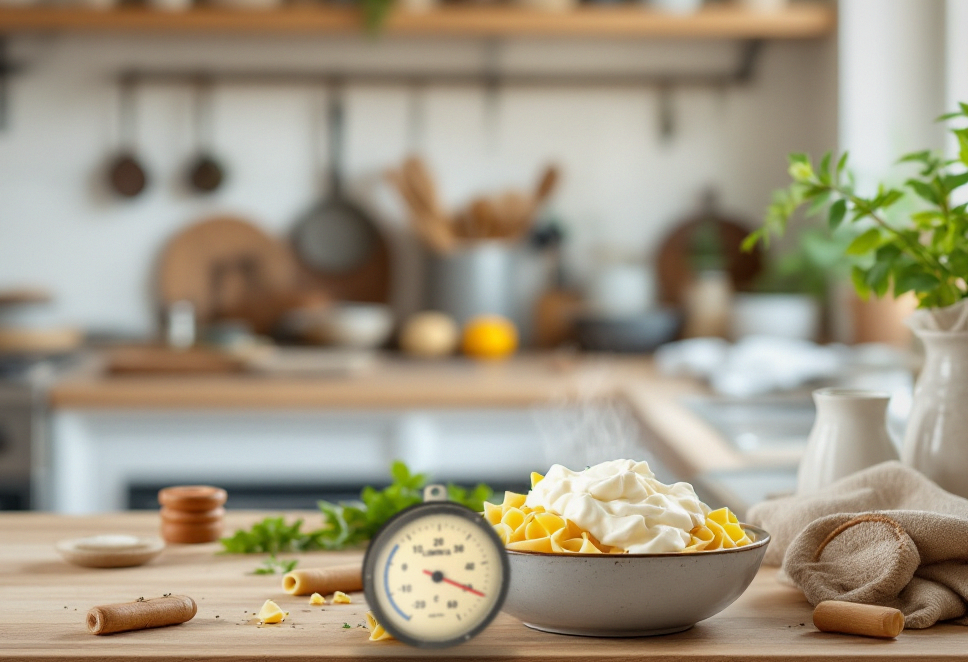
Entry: °C 50
